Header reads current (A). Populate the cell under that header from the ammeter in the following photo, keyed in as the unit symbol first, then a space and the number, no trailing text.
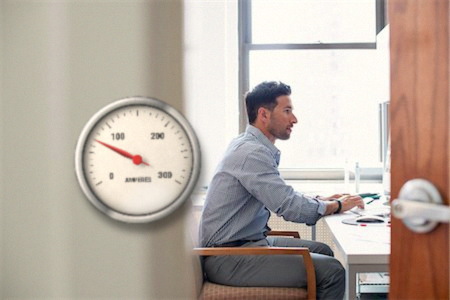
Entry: A 70
